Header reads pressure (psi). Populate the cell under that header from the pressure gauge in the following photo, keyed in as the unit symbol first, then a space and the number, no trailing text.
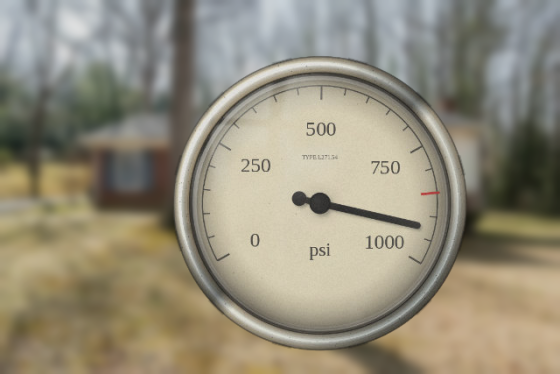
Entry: psi 925
